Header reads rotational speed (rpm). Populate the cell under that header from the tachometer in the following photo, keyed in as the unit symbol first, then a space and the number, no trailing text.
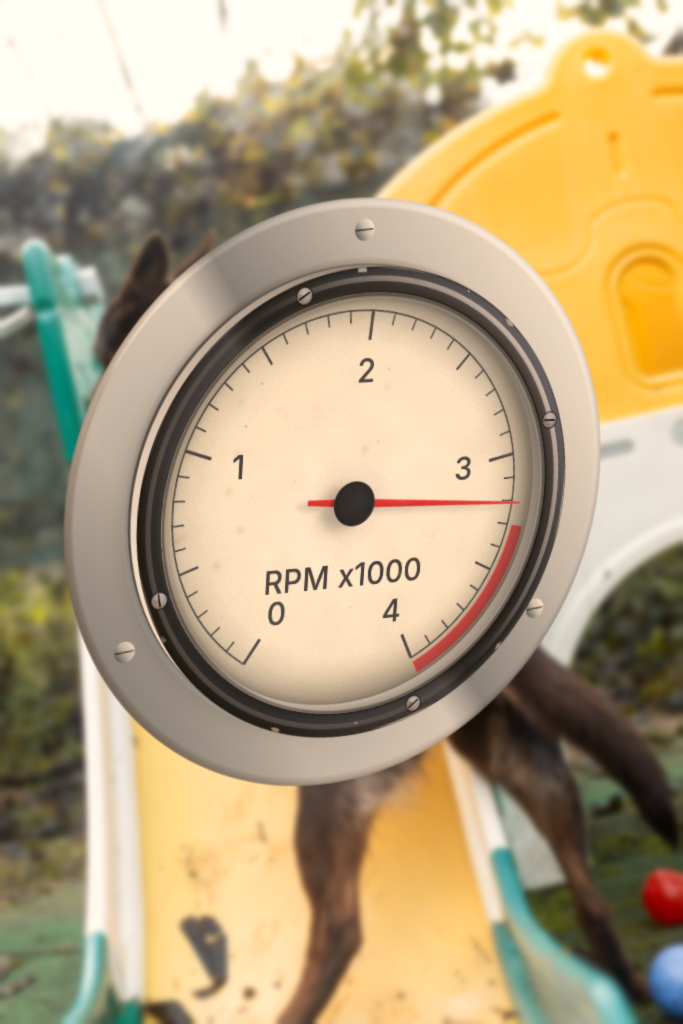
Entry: rpm 3200
